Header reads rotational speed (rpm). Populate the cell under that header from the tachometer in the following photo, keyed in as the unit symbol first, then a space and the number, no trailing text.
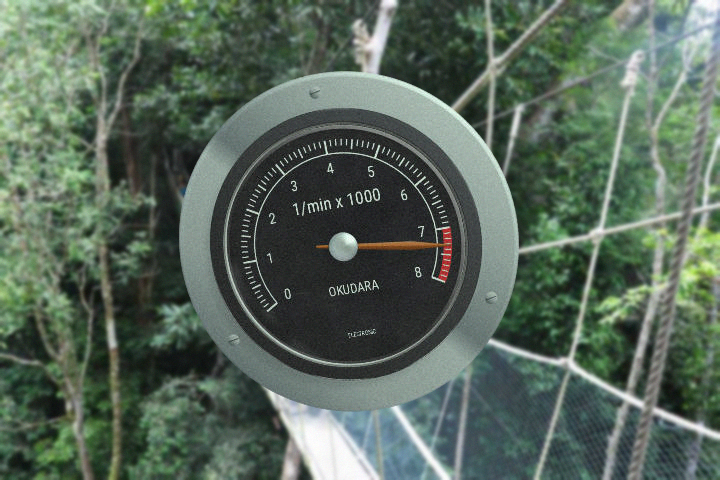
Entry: rpm 7300
